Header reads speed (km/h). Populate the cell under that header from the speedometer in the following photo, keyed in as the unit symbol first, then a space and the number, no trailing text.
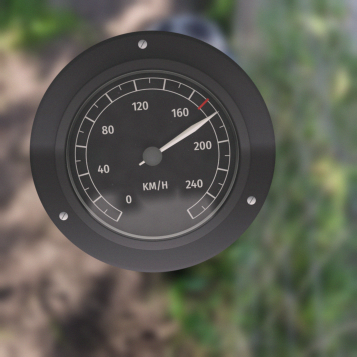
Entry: km/h 180
